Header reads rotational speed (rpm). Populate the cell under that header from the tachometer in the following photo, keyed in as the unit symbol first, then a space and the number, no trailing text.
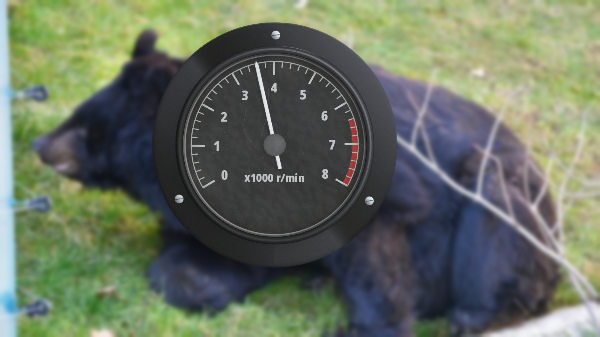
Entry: rpm 3600
